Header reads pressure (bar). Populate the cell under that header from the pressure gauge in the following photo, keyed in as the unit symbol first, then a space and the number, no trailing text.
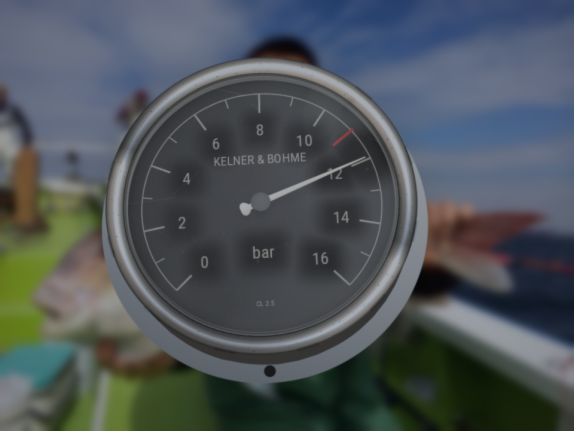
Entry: bar 12
